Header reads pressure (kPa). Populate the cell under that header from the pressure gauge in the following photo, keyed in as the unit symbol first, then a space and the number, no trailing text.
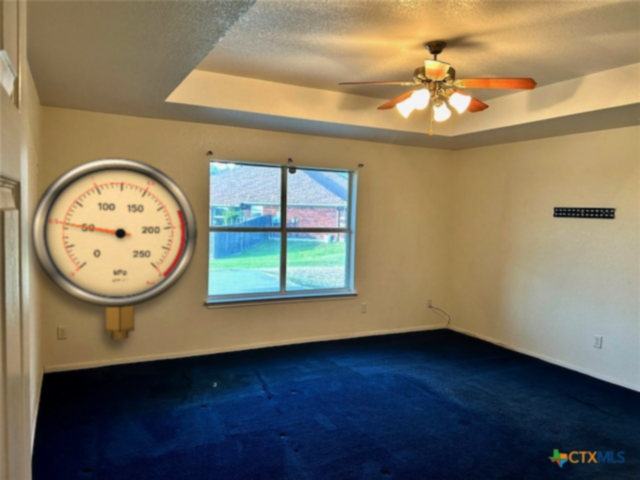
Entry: kPa 50
